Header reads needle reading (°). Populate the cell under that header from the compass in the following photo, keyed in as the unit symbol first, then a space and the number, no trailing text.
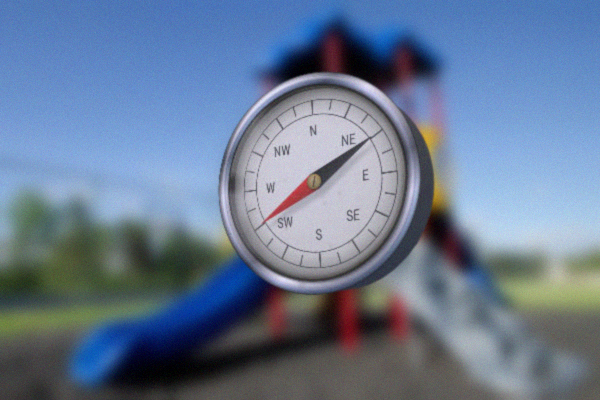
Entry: ° 240
